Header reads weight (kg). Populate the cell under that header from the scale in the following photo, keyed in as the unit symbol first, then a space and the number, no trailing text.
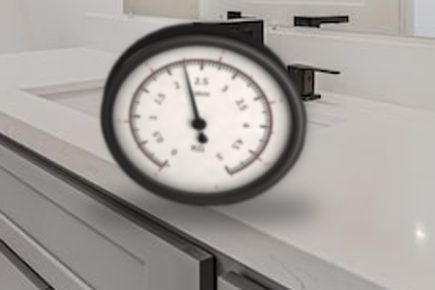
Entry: kg 2.25
